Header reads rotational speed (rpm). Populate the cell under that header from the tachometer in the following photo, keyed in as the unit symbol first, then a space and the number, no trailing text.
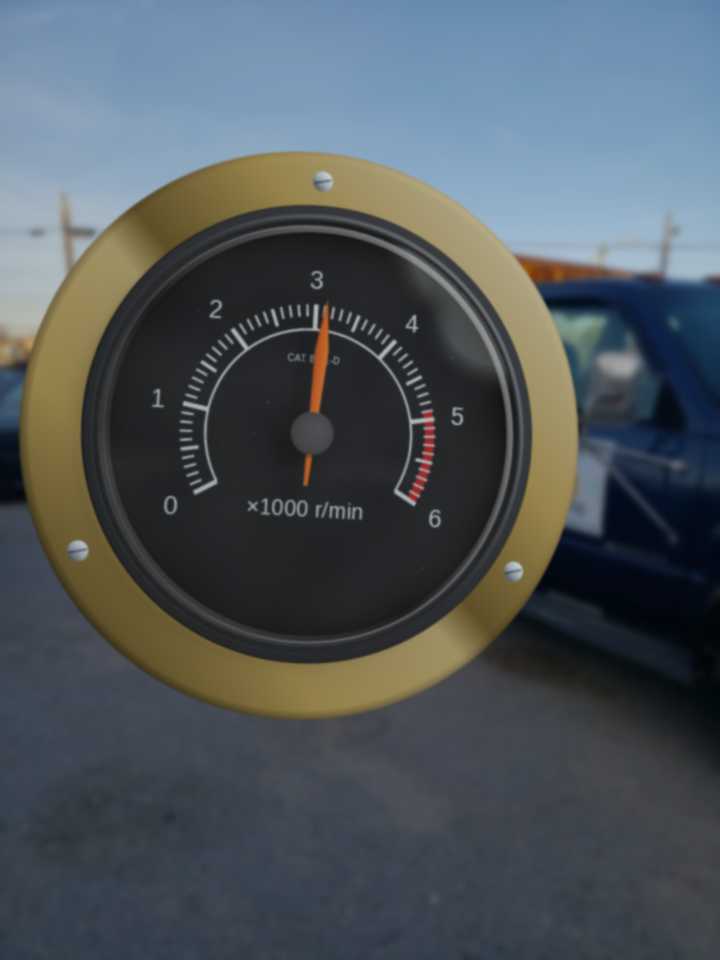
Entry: rpm 3100
